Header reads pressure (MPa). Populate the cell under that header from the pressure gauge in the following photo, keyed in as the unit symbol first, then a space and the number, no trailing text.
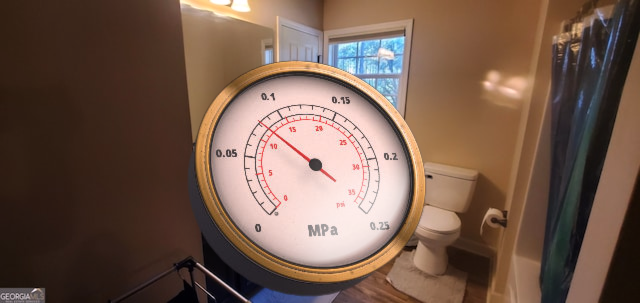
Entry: MPa 0.08
